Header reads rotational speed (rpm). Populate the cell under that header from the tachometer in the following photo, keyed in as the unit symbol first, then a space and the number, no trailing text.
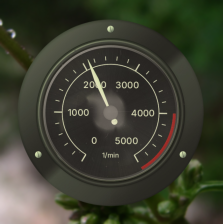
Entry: rpm 2100
